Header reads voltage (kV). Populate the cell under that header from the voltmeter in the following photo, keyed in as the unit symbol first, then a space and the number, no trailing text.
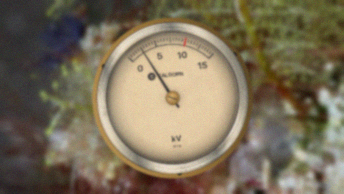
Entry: kV 2.5
